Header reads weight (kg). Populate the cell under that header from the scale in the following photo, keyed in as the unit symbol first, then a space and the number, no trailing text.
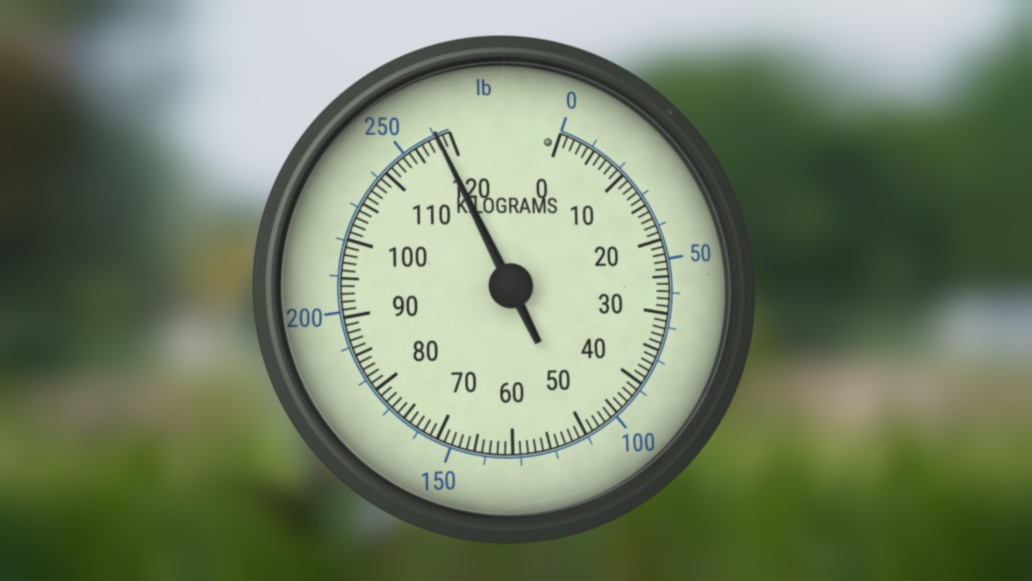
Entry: kg 118
